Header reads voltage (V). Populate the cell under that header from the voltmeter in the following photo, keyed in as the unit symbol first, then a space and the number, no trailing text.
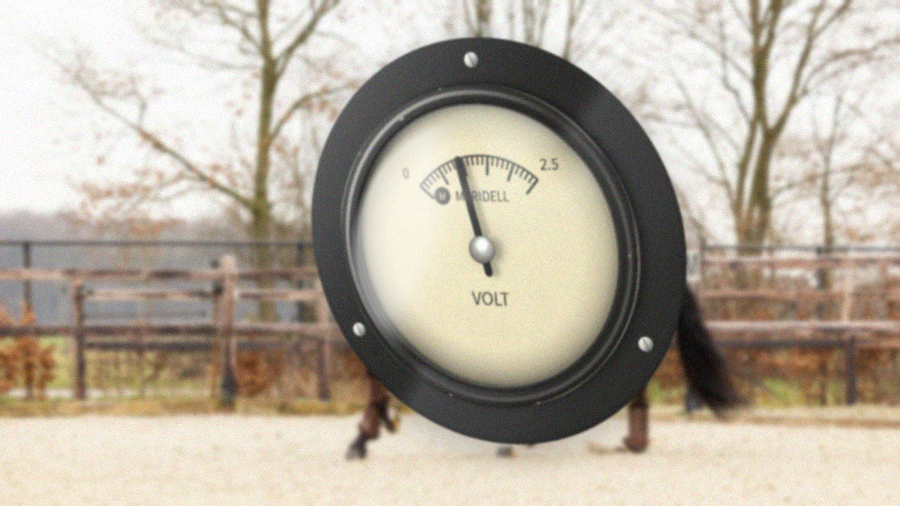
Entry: V 1
